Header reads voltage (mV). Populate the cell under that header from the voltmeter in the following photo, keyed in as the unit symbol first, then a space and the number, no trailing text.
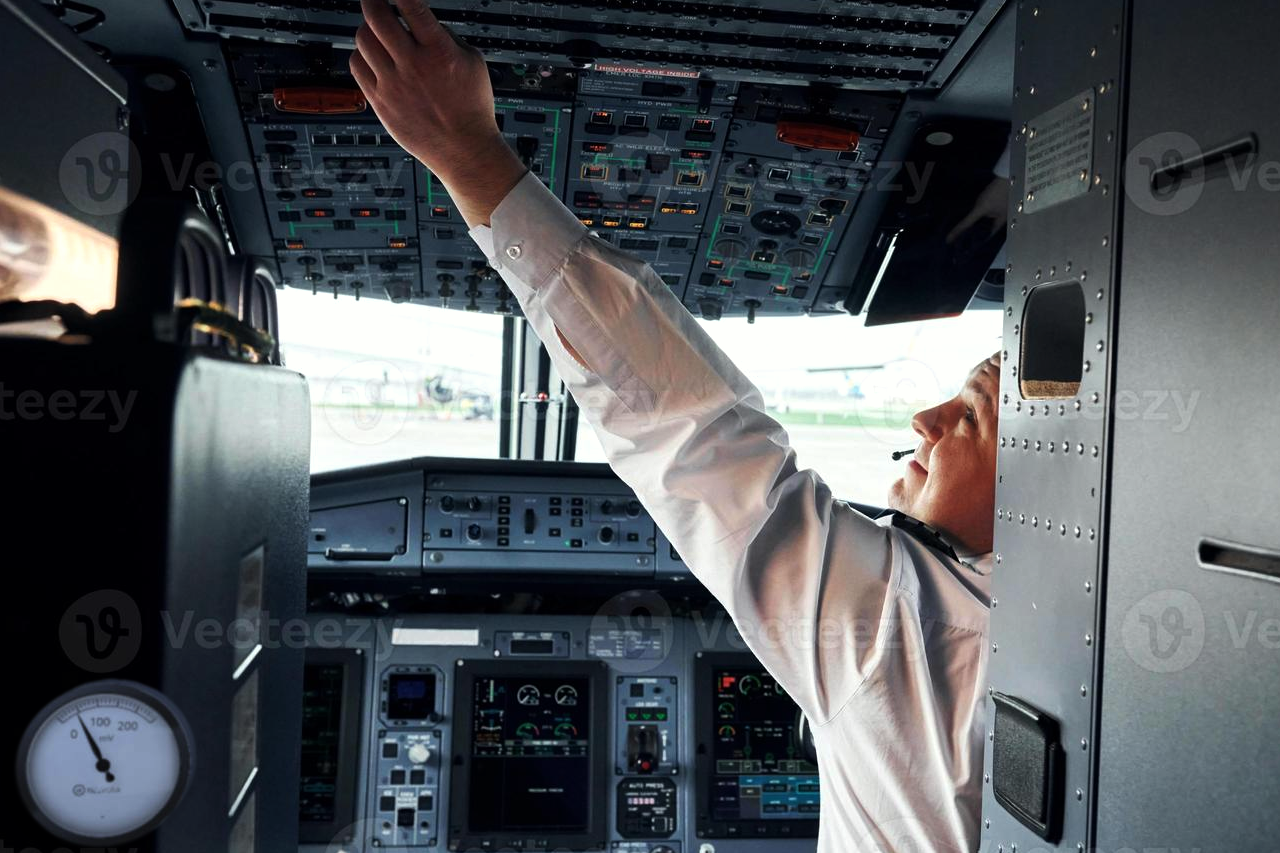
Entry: mV 50
